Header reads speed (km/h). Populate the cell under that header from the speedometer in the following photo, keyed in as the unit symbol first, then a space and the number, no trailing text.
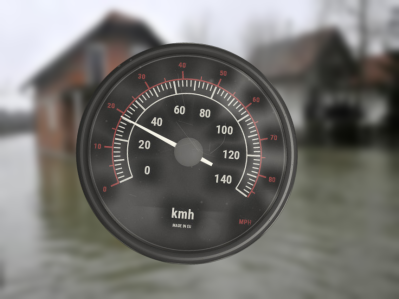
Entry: km/h 30
